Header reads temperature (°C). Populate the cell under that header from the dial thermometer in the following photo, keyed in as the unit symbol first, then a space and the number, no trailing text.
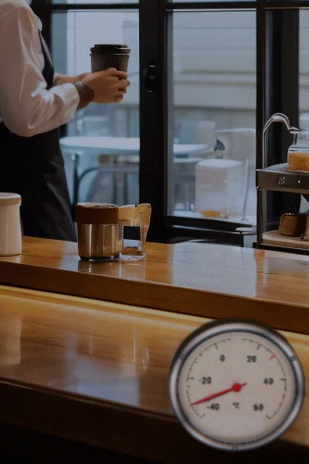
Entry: °C -32
